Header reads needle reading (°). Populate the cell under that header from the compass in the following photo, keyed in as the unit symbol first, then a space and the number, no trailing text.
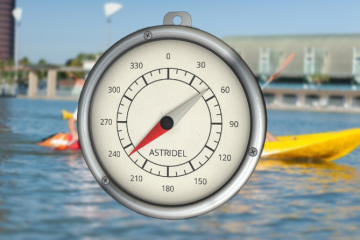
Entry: ° 230
